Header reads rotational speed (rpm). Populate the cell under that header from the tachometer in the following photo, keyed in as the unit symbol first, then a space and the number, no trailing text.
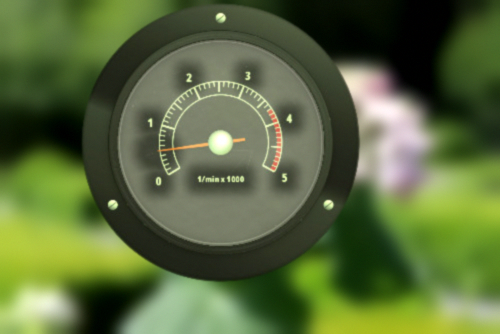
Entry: rpm 500
